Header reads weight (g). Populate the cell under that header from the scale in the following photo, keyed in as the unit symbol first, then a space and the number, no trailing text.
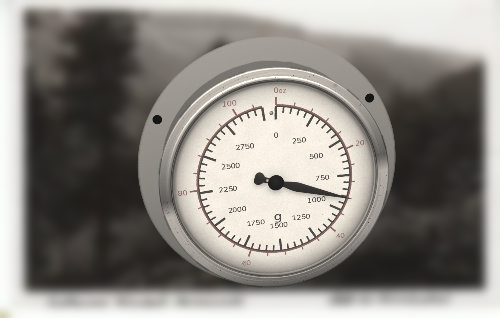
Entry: g 900
